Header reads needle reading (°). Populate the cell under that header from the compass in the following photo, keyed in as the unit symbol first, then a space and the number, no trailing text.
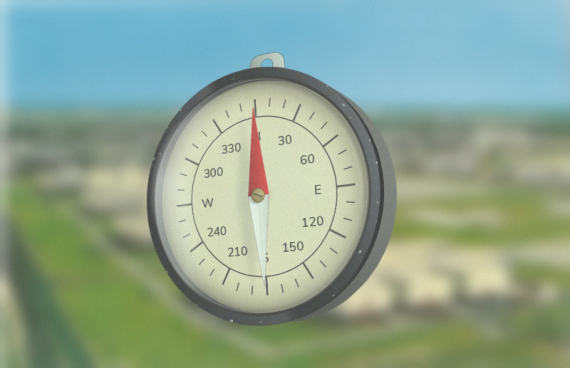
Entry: ° 0
